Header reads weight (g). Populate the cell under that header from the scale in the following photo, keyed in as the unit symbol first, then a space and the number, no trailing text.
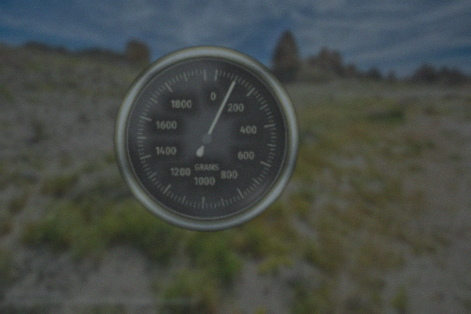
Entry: g 100
